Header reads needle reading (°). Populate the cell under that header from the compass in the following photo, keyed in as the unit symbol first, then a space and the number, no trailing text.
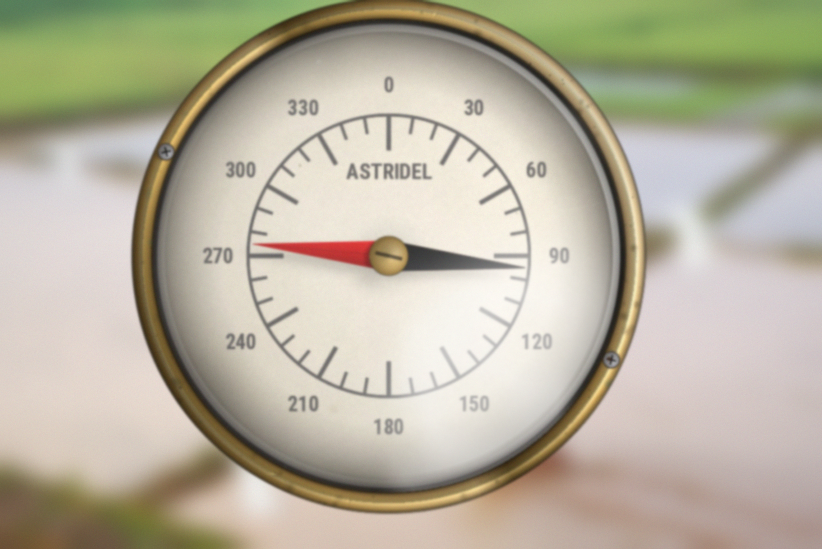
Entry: ° 275
